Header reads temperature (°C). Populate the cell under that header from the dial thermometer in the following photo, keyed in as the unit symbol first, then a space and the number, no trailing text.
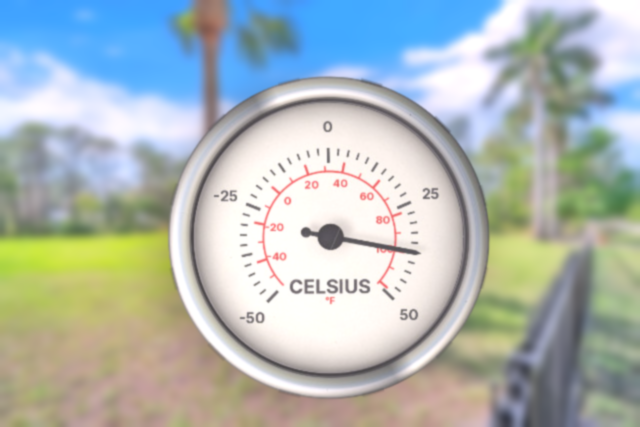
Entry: °C 37.5
